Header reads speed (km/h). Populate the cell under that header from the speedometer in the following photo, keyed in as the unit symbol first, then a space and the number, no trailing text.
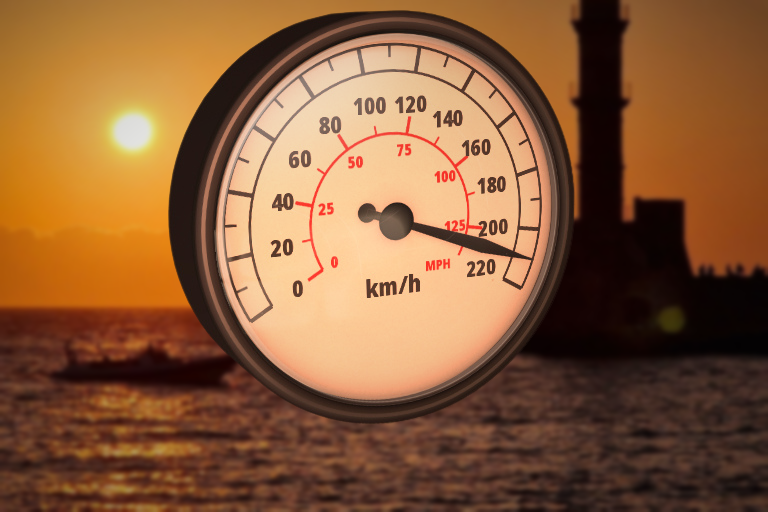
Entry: km/h 210
